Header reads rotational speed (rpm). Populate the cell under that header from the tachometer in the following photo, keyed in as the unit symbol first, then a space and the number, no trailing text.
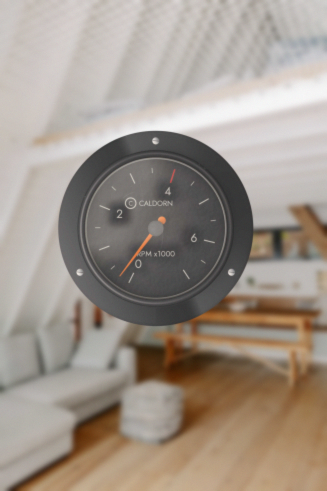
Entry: rpm 250
